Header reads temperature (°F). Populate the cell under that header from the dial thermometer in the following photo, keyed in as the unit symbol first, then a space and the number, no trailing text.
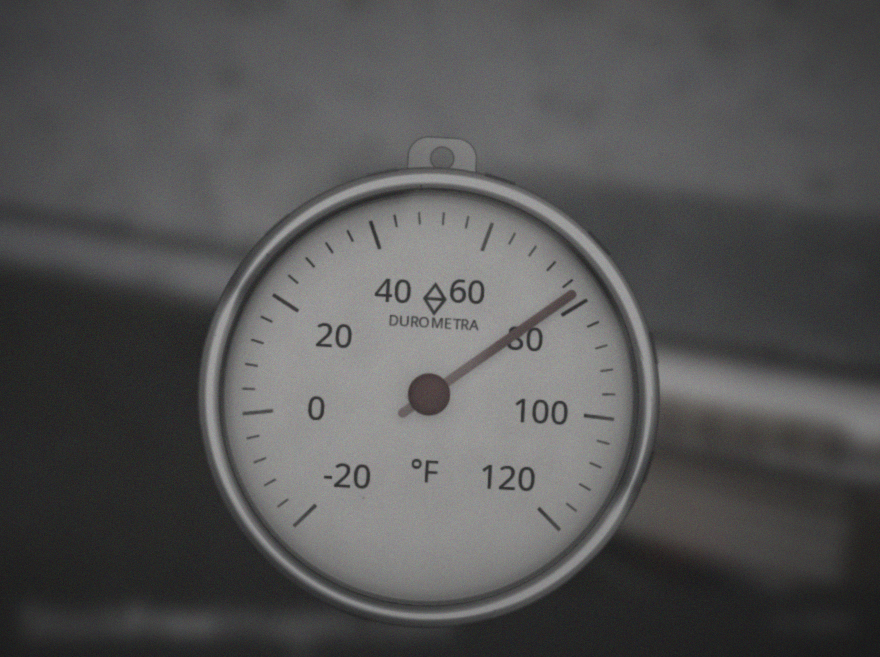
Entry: °F 78
